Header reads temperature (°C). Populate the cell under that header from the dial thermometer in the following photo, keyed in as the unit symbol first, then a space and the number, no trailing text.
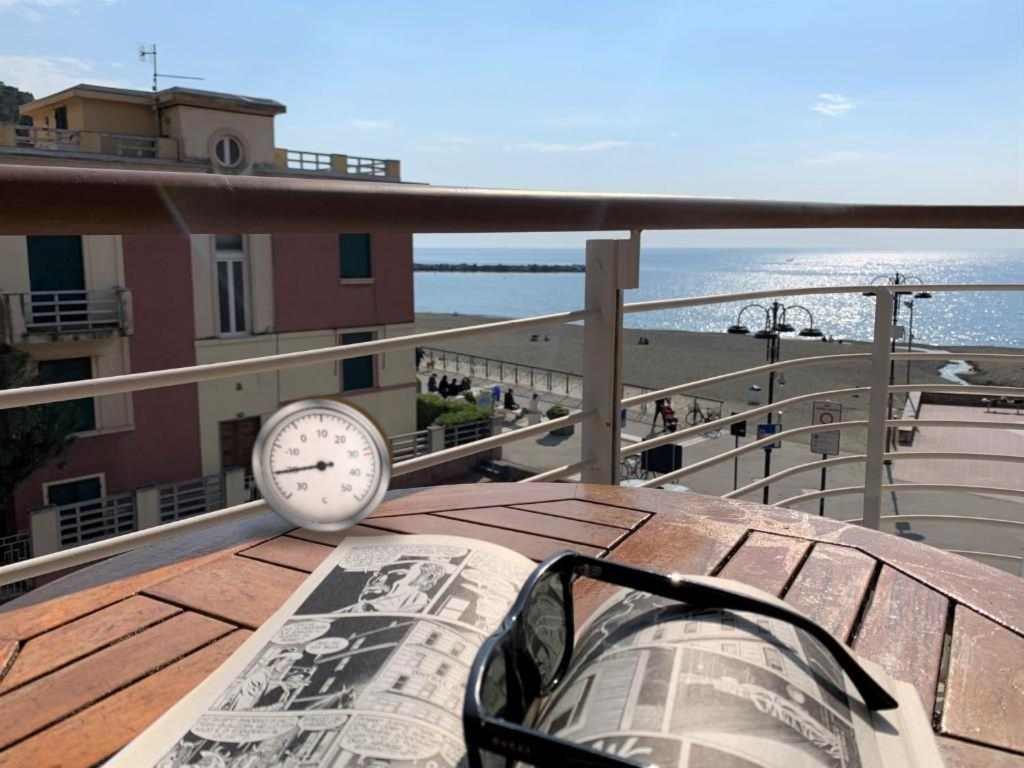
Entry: °C -20
